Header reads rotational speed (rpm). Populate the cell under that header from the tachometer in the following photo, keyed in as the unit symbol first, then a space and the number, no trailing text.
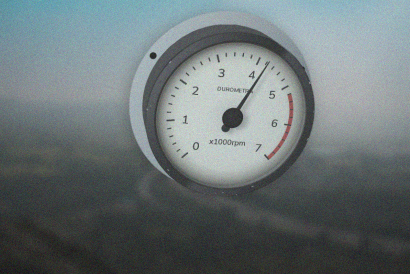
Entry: rpm 4200
